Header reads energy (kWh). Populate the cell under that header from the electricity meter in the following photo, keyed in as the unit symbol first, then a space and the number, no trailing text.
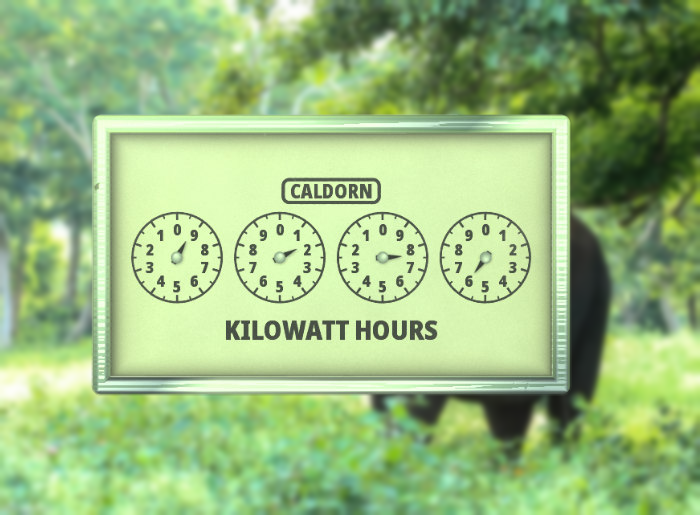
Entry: kWh 9176
